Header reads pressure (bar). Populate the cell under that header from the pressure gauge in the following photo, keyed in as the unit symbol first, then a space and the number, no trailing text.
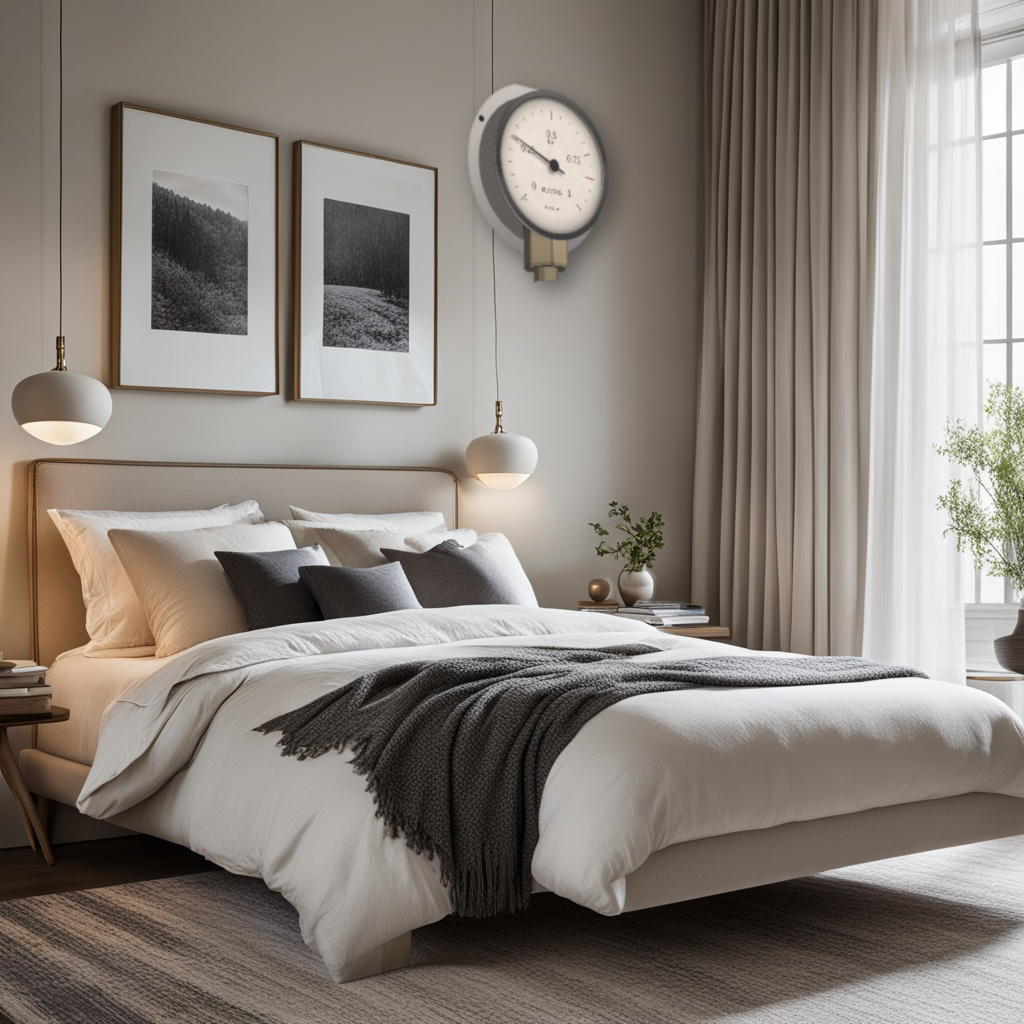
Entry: bar 0.25
